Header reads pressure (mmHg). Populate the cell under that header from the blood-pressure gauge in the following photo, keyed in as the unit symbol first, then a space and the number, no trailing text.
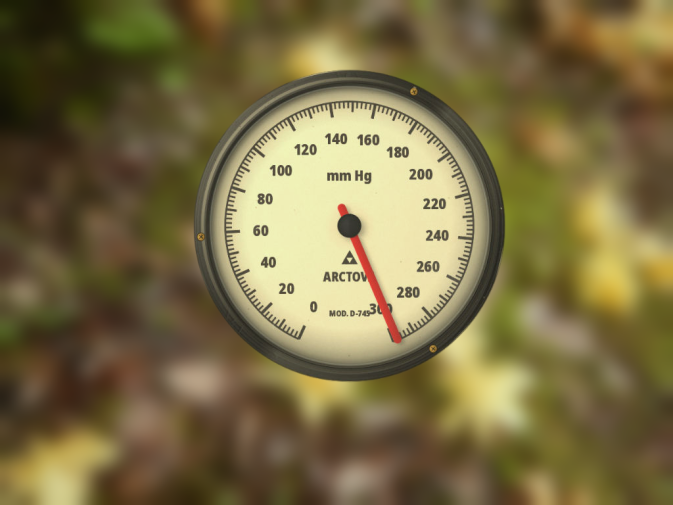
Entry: mmHg 298
